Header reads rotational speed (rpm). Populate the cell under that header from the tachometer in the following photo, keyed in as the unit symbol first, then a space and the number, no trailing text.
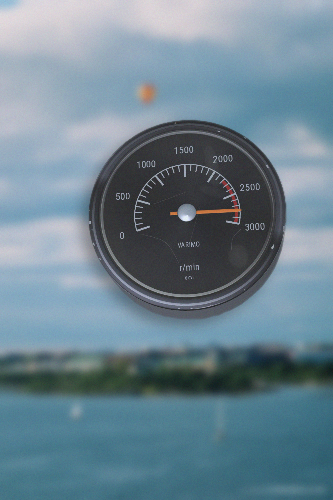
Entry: rpm 2800
